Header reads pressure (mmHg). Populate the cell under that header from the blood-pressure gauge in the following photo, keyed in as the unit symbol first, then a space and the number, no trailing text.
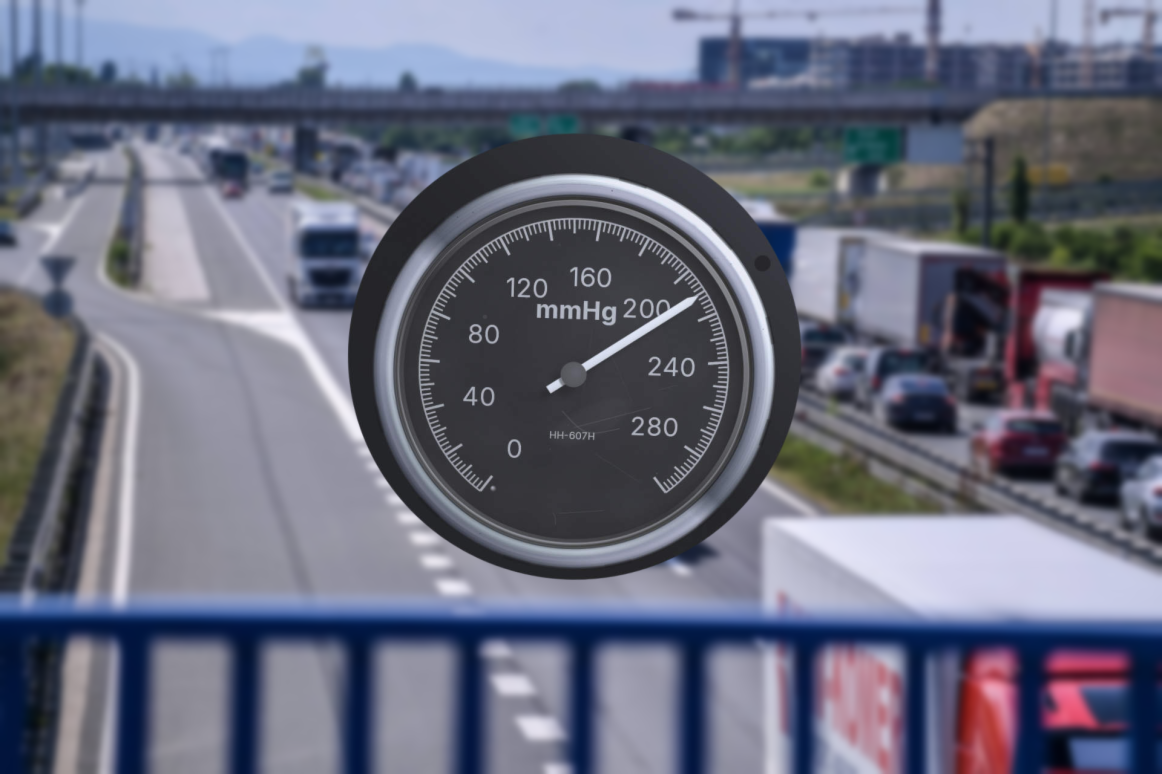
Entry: mmHg 210
